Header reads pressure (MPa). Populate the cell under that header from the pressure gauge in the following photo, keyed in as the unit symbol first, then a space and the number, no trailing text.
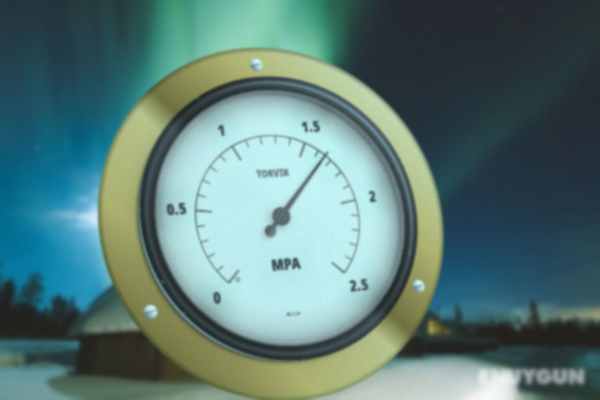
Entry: MPa 1.65
